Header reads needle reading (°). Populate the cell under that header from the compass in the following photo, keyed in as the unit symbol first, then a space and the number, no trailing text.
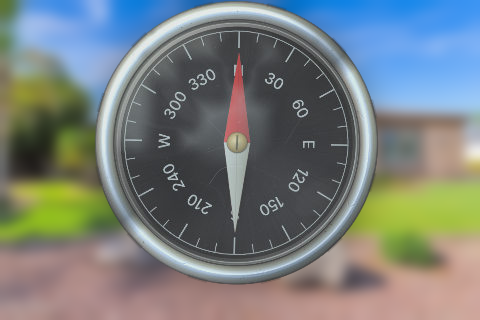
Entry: ° 0
